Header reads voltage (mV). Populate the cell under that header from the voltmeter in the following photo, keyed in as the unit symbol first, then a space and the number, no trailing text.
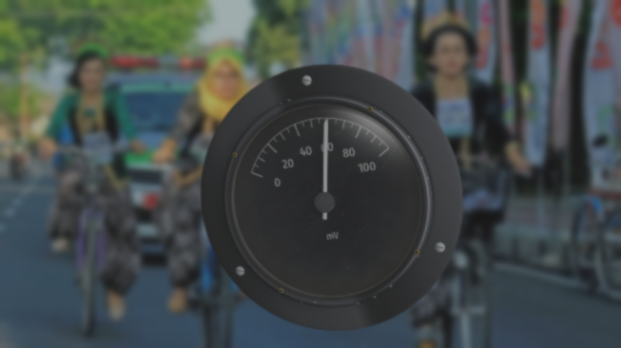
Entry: mV 60
